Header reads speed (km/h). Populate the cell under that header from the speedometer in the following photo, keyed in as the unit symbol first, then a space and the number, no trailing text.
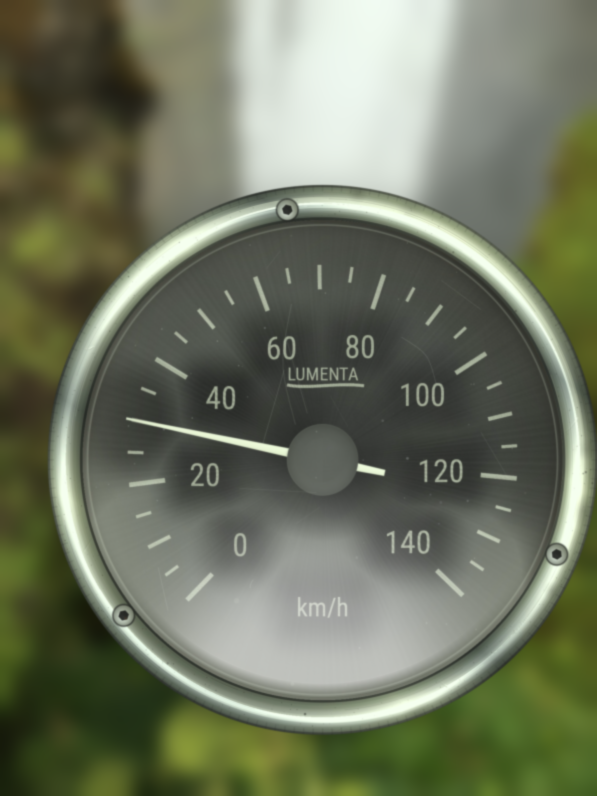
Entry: km/h 30
